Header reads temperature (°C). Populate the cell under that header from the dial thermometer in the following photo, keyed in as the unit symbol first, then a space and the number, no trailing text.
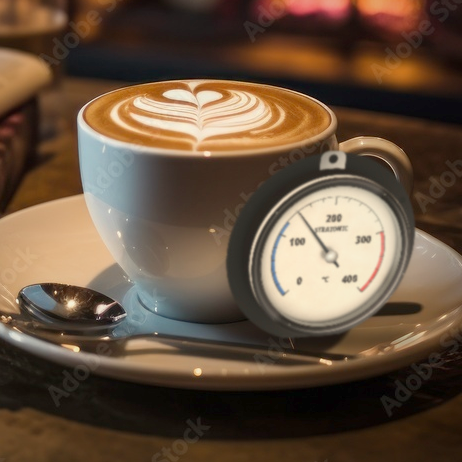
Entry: °C 140
